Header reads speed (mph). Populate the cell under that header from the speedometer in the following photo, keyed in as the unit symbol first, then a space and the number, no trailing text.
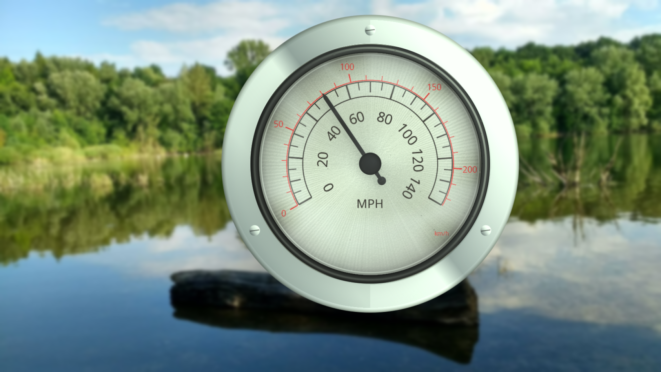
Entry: mph 50
